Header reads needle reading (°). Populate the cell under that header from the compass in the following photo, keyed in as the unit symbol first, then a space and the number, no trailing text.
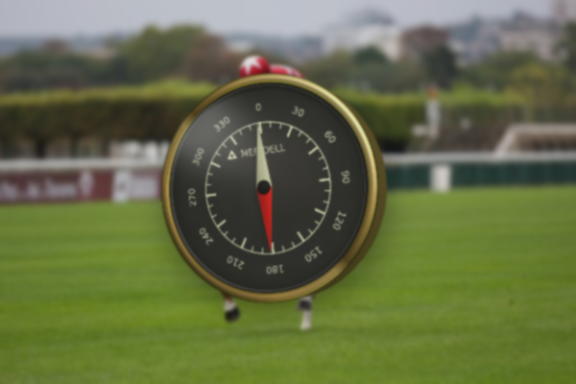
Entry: ° 180
